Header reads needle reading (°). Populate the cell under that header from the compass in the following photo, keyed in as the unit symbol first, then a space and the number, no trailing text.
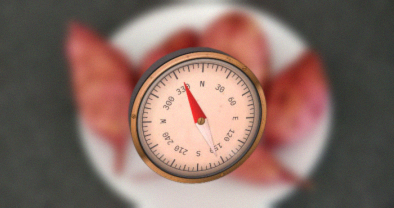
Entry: ° 335
